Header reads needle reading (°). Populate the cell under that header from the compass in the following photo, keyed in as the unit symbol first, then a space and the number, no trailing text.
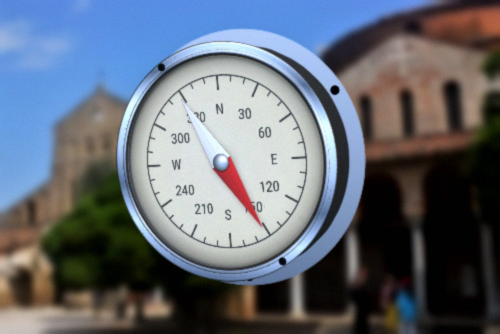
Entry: ° 150
